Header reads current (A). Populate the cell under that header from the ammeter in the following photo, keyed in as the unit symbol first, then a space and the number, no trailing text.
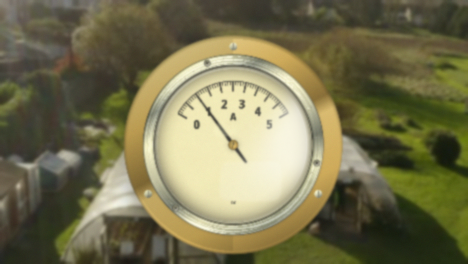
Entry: A 1
